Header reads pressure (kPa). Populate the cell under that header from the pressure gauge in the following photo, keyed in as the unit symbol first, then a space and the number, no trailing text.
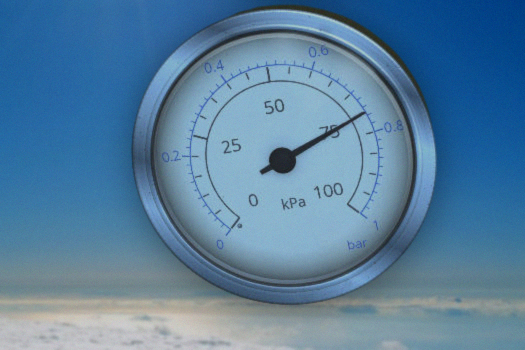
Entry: kPa 75
